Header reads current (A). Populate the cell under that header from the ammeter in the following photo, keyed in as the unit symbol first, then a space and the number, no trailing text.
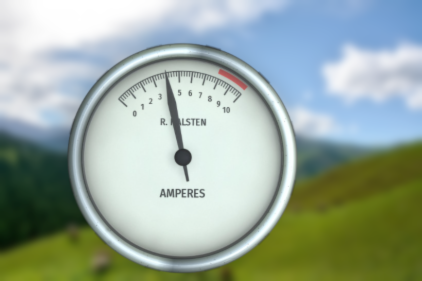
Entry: A 4
